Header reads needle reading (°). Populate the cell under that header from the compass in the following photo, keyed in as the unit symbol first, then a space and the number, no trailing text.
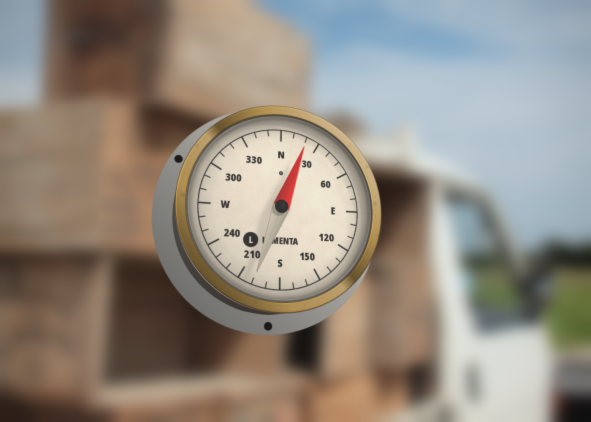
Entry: ° 20
